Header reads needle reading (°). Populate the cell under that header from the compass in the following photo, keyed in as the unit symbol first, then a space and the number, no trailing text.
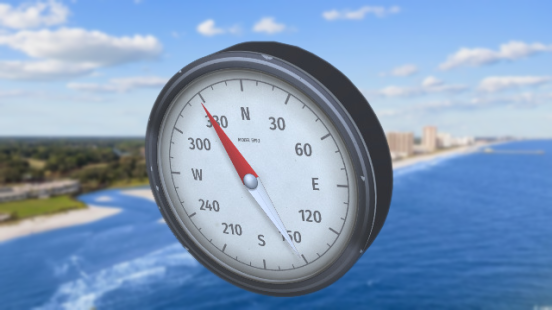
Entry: ° 330
